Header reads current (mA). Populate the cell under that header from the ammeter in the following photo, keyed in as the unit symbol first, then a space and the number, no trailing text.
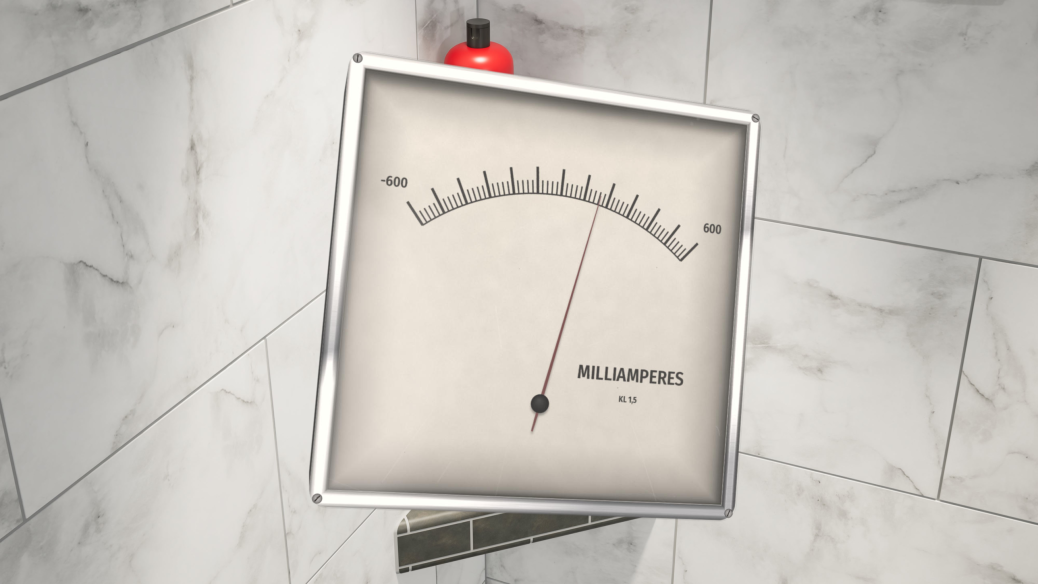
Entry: mA 160
